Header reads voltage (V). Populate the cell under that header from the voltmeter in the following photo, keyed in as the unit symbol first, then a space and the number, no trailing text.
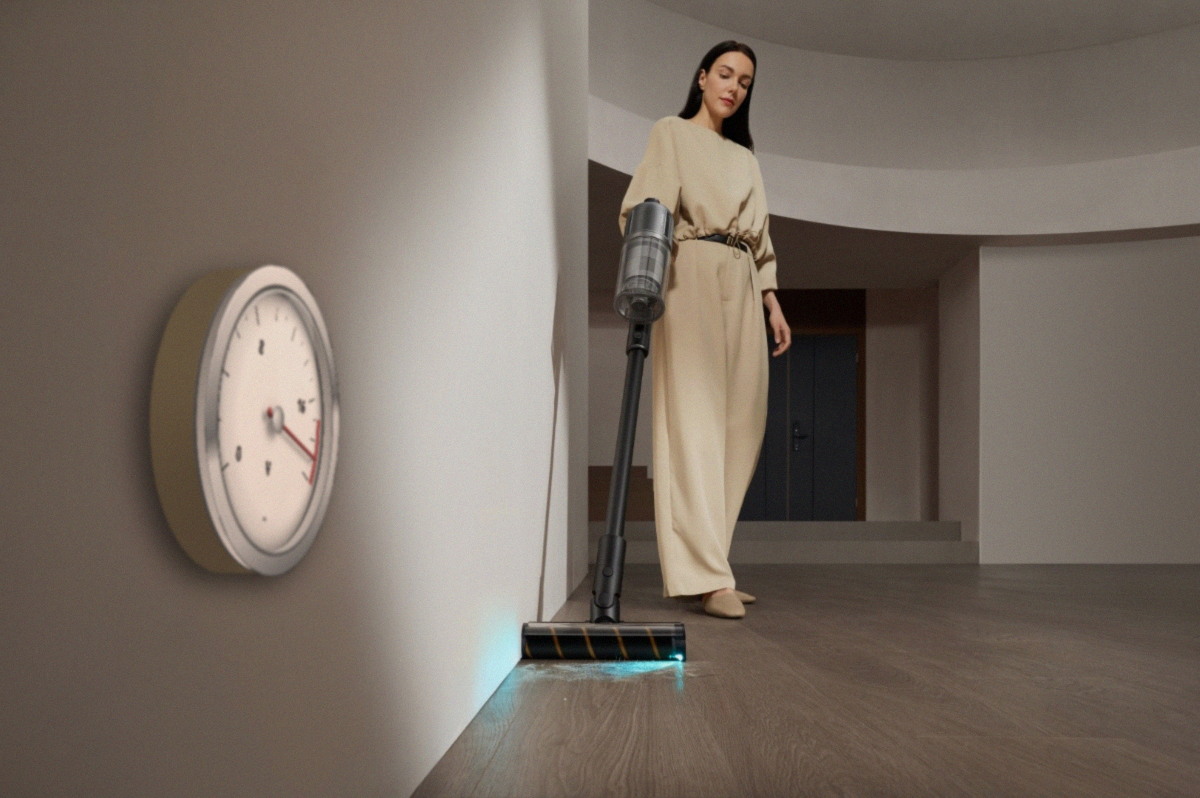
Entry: V 19
